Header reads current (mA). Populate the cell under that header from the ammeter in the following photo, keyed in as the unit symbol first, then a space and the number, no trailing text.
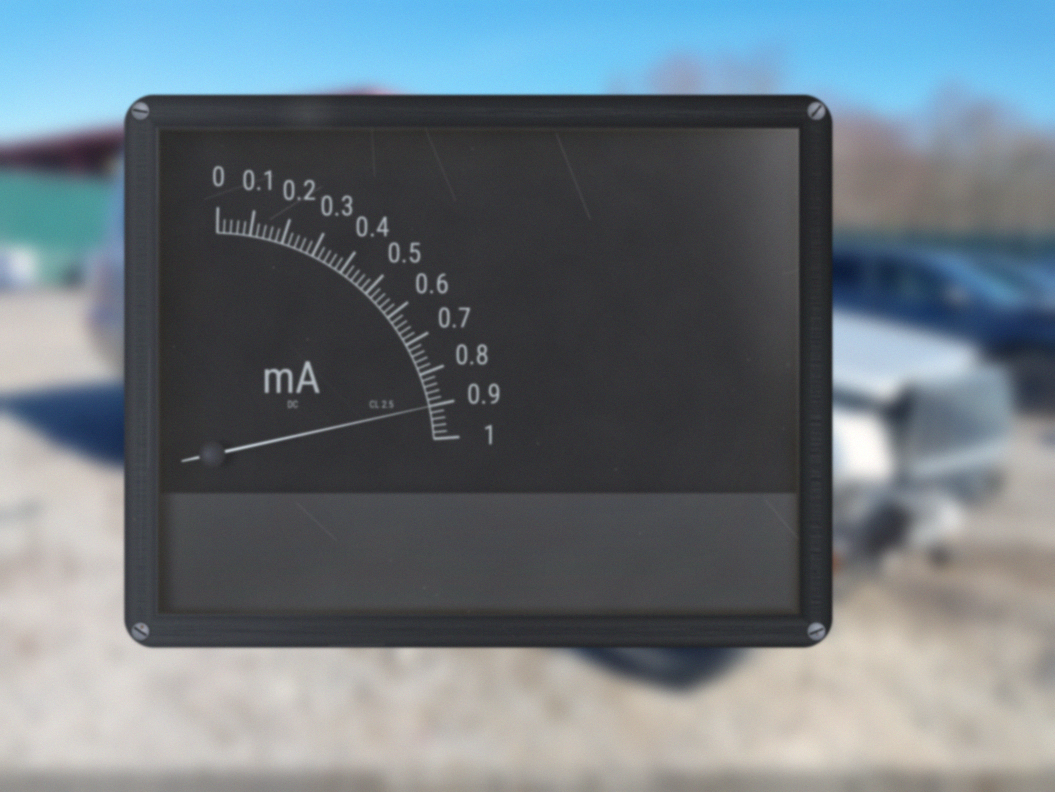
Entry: mA 0.9
